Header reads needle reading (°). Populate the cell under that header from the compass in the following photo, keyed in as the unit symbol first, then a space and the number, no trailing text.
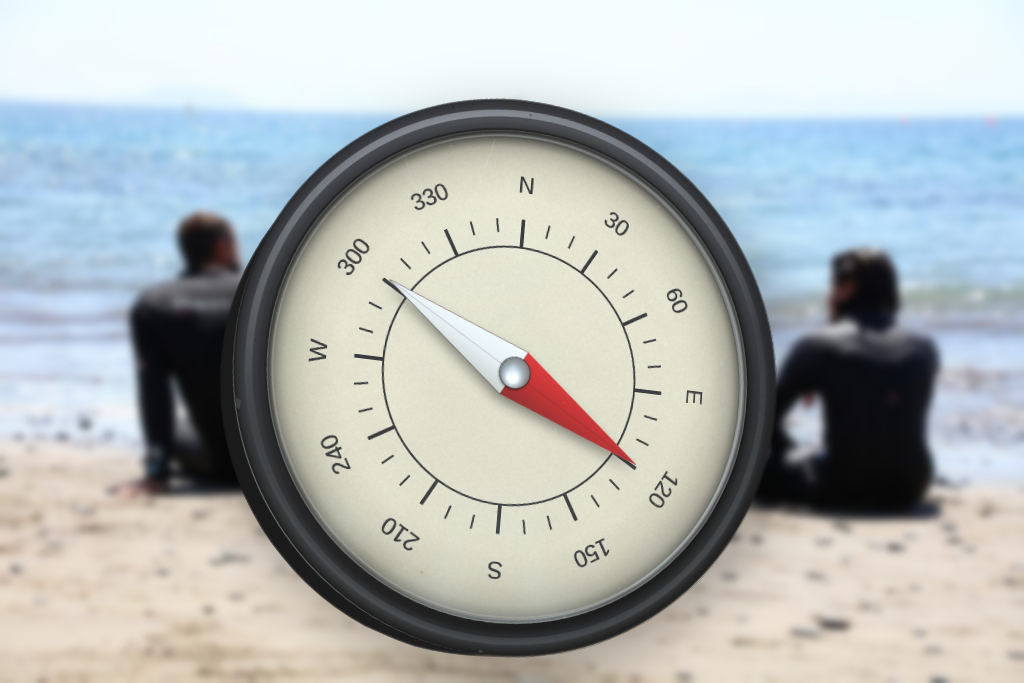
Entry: ° 120
